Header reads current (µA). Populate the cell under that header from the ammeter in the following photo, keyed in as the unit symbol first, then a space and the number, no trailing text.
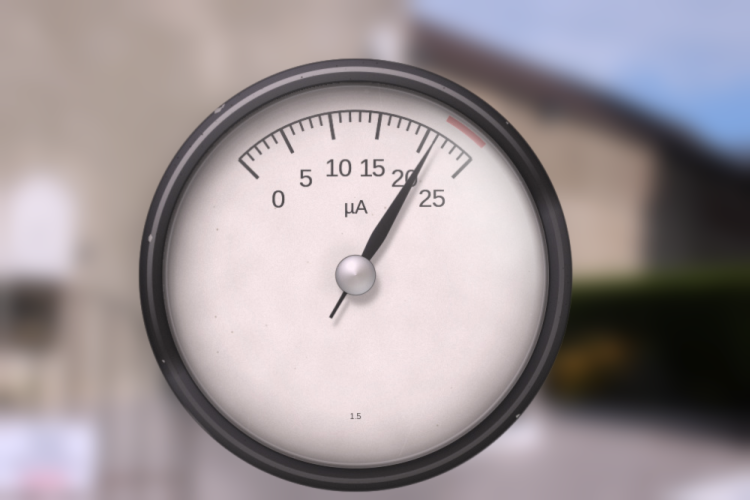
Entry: µA 21
